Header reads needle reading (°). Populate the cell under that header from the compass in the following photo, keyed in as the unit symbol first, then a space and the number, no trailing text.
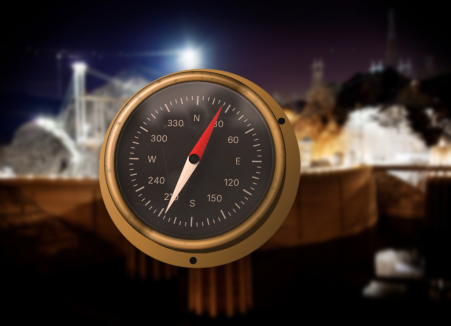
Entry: ° 25
